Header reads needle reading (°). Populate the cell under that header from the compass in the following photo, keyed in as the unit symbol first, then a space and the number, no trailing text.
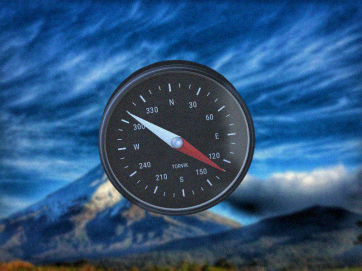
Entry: ° 130
